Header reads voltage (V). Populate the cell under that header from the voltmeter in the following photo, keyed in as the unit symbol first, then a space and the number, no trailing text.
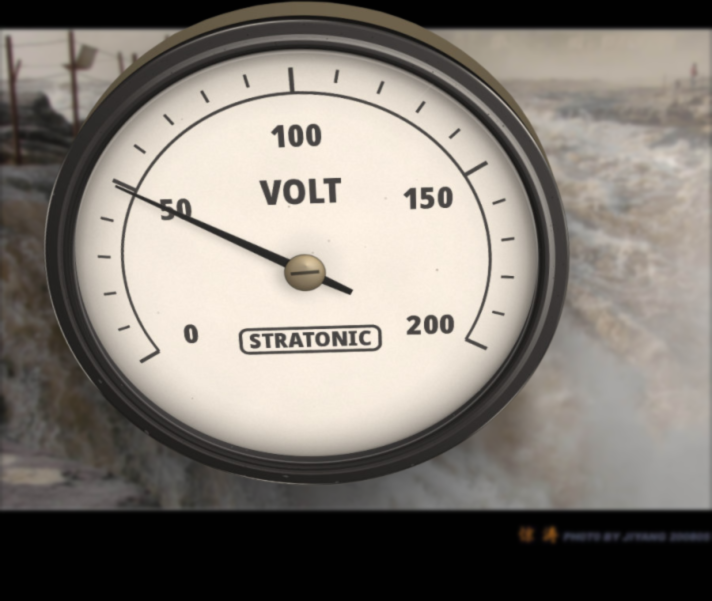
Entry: V 50
